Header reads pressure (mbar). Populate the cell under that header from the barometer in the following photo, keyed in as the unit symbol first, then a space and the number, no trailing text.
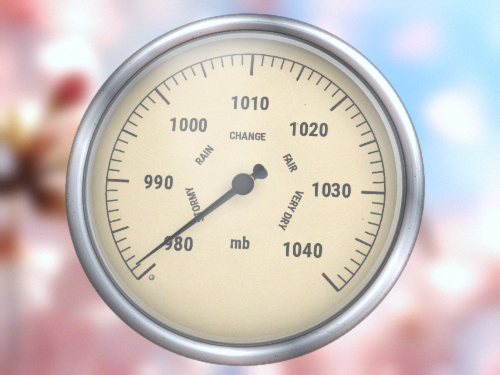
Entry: mbar 981
